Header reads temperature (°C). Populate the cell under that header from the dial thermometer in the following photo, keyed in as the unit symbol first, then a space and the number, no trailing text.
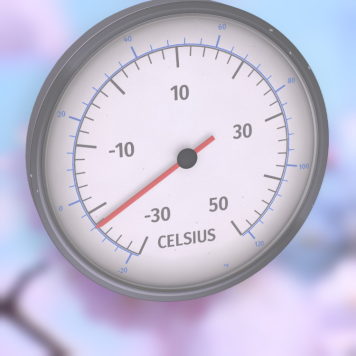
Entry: °C -22
